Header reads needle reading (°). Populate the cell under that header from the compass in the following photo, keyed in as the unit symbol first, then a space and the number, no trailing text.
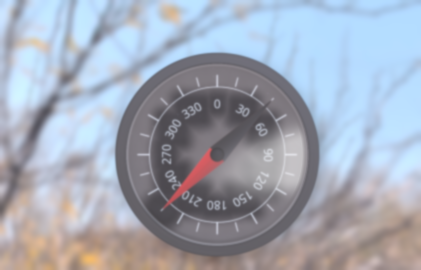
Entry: ° 225
